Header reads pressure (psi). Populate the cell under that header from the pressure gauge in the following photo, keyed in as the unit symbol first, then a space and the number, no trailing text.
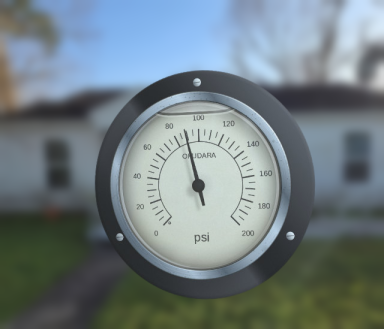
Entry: psi 90
